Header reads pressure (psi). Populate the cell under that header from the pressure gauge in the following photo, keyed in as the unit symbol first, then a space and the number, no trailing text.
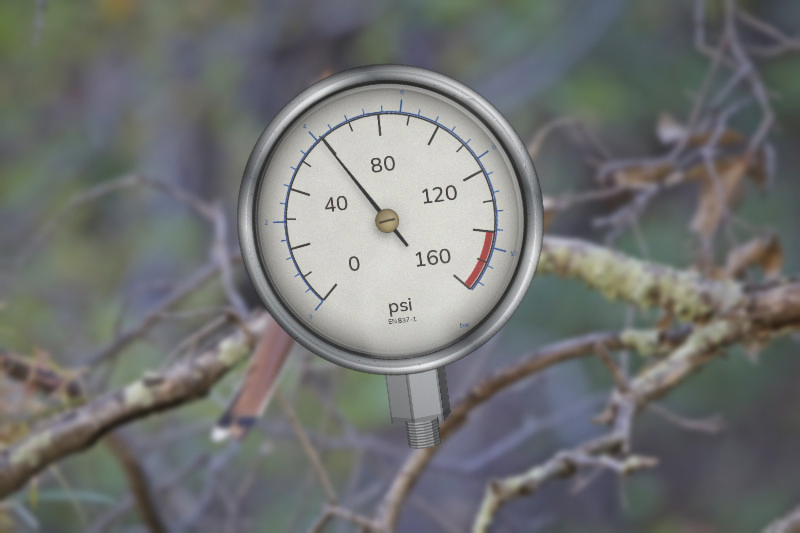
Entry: psi 60
